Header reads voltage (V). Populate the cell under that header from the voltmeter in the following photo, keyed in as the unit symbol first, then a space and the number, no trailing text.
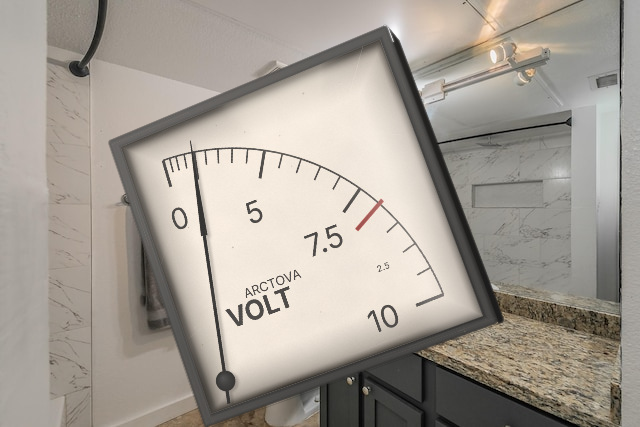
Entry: V 2.5
